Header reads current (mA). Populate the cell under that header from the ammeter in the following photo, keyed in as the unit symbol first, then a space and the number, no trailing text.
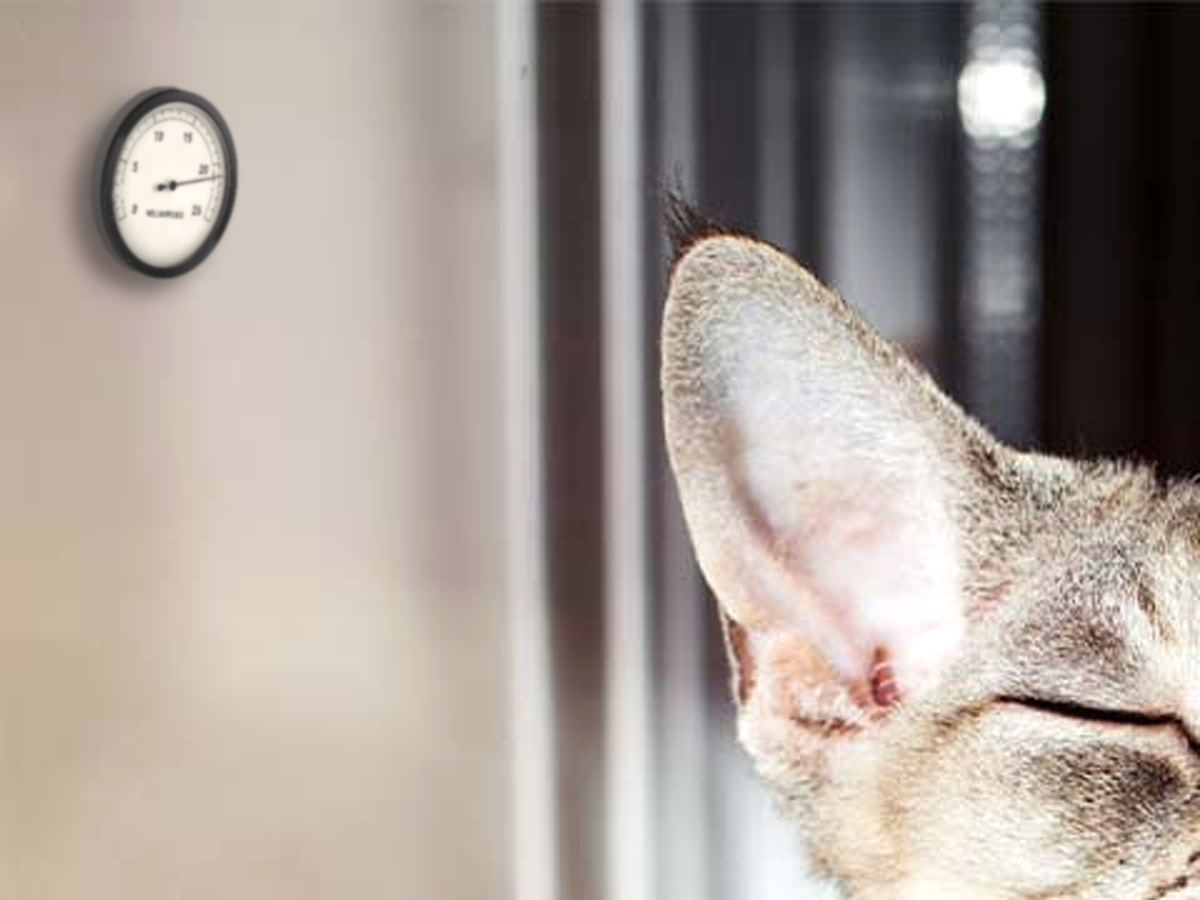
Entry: mA 21
